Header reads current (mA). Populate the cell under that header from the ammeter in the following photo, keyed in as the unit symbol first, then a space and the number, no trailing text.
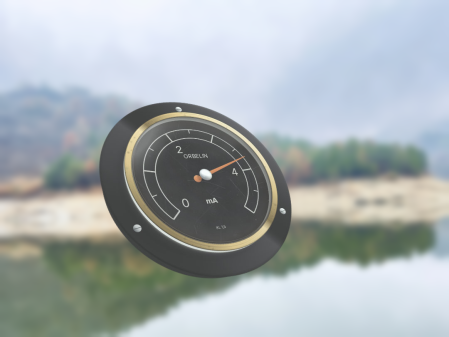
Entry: mA 3.75
